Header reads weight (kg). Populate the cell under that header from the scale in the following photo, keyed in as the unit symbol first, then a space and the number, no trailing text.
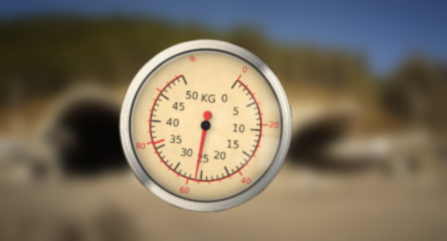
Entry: kg 26
